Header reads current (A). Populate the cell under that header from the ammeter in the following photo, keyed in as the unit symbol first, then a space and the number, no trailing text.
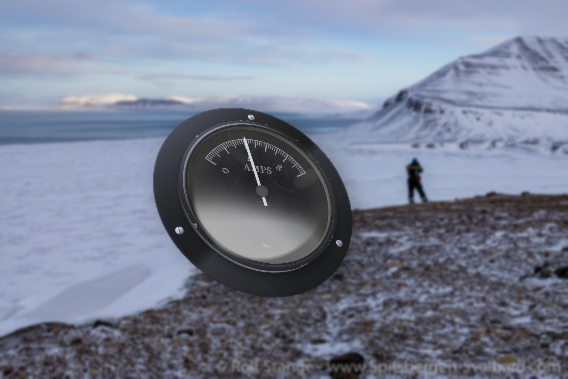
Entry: A 4
